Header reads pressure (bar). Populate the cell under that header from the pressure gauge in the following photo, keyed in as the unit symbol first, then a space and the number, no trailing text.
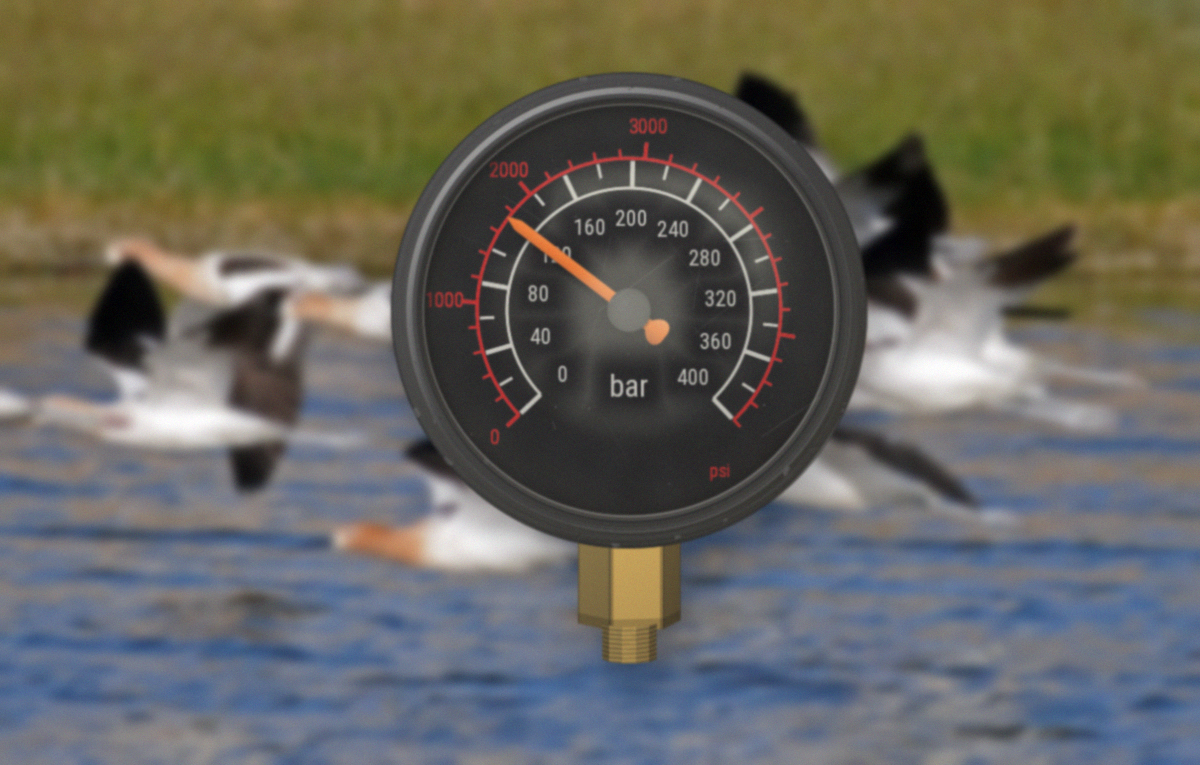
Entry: bar 120
